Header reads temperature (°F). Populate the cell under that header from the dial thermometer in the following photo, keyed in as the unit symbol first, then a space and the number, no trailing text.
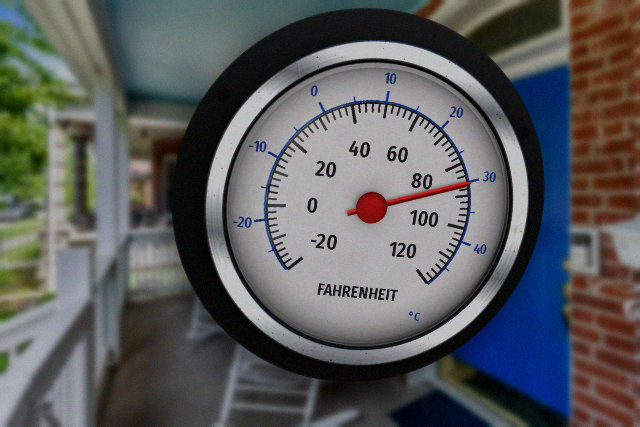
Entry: °F 86
